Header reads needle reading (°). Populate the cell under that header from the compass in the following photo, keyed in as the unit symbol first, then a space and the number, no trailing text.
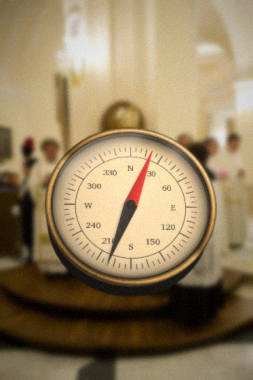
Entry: ° 20
